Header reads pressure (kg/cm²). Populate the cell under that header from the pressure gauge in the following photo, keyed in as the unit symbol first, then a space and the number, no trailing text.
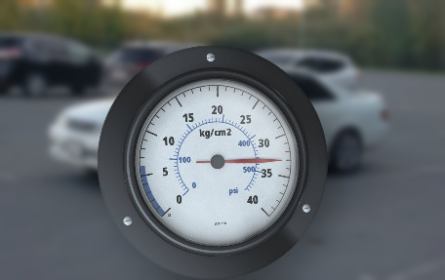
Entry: kg/cm² 33
